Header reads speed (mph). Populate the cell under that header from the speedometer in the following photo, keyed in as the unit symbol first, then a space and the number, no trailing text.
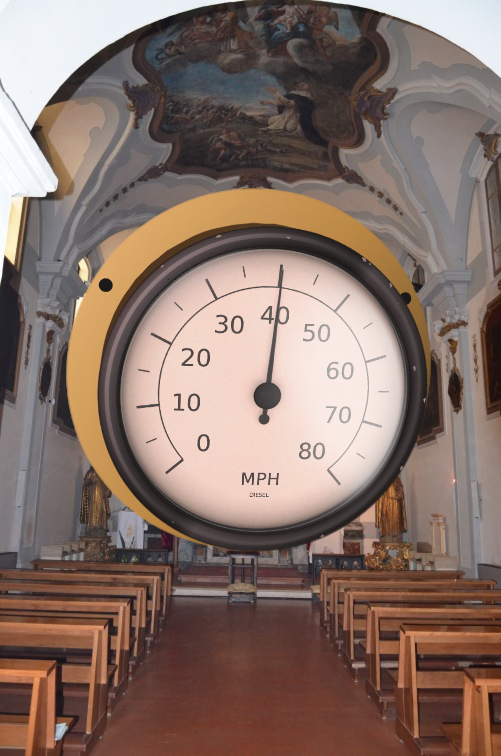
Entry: mph 40
